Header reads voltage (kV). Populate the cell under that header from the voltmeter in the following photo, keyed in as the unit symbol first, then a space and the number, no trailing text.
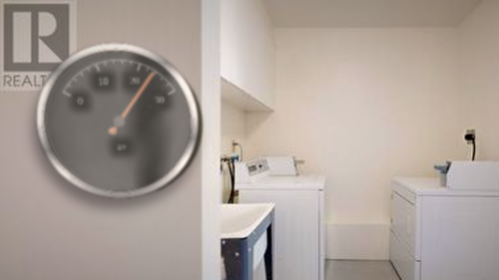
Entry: kV 24
